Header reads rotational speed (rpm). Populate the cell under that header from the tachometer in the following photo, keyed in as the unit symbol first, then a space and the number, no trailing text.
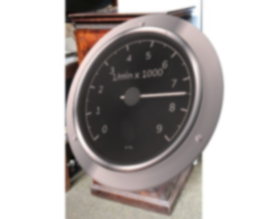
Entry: rpm 7500
